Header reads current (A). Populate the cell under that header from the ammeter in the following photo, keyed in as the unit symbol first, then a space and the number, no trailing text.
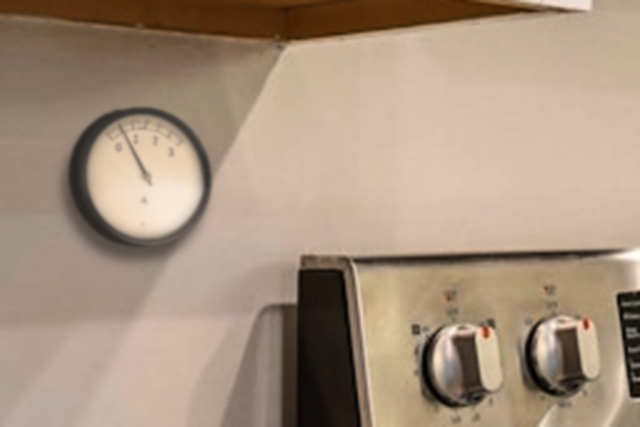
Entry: A 0.5
